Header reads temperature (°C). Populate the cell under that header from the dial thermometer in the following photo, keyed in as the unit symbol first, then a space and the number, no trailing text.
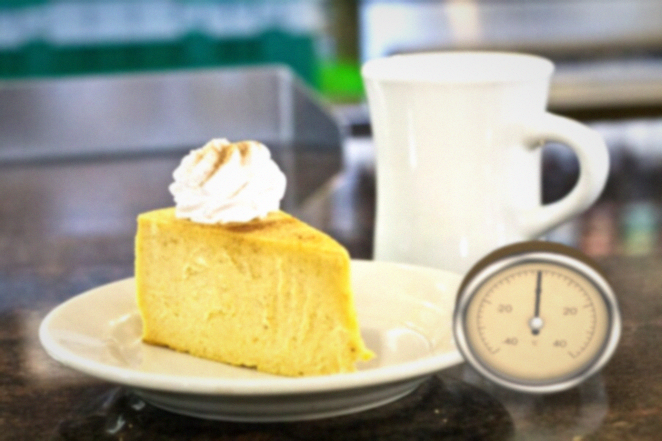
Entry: °C 0
